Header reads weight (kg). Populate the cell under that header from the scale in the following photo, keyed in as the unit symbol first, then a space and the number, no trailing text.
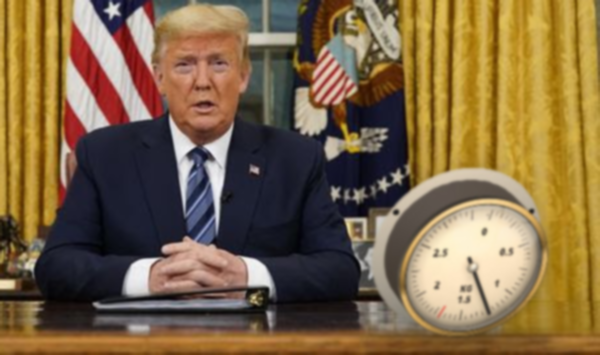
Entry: kg 1.25
